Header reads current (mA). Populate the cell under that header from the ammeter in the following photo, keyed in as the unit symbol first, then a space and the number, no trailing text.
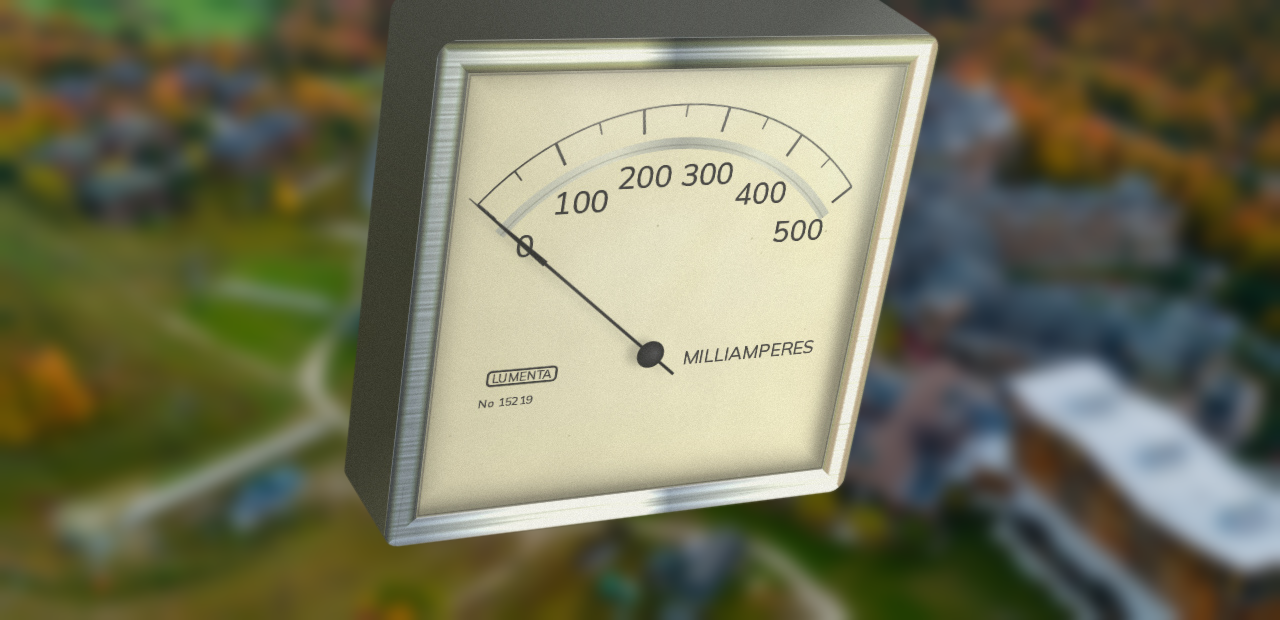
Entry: mA 0
